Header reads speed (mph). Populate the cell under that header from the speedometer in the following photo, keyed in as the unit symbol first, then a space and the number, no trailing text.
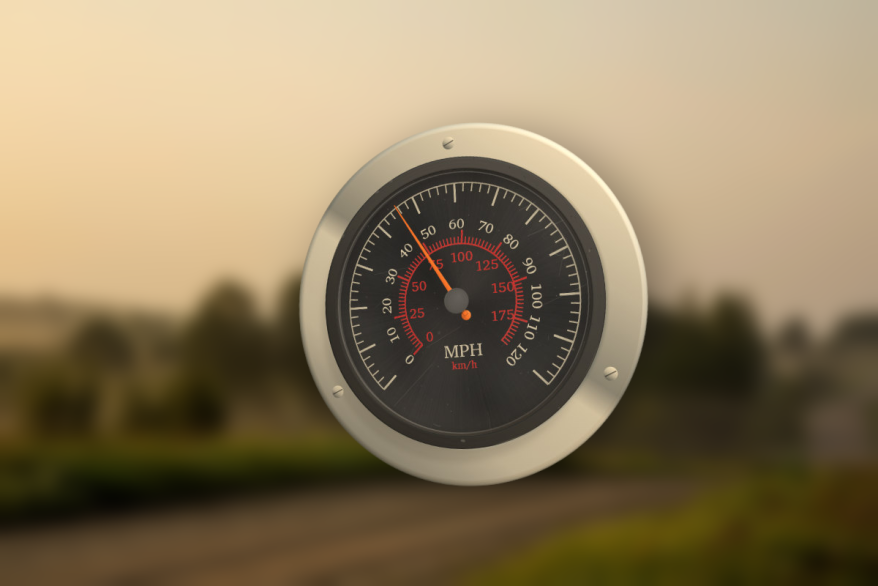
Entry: mph 46
